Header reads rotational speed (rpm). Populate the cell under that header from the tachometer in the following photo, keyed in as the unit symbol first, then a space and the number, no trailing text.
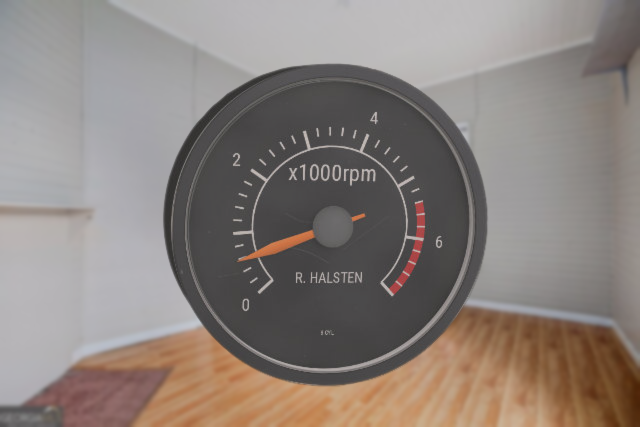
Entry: rpm 600
